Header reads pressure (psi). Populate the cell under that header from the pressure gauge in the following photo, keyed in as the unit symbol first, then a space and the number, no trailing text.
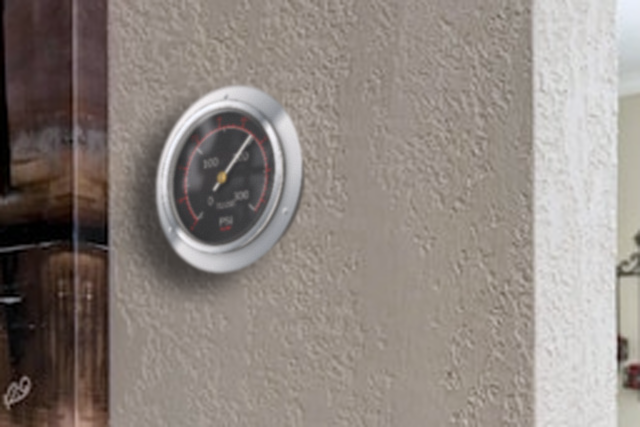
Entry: psi 200
